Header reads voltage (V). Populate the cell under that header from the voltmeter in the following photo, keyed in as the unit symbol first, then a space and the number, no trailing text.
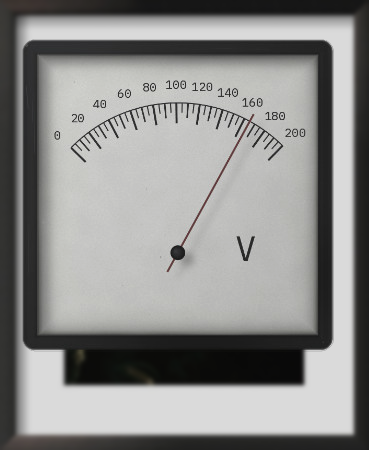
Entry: V 165
